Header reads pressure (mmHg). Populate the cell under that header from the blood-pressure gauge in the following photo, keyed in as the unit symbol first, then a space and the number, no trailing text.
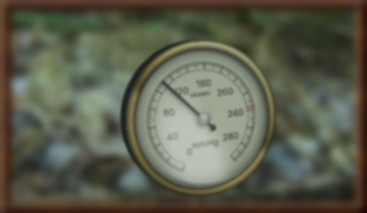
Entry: mmHg 110
